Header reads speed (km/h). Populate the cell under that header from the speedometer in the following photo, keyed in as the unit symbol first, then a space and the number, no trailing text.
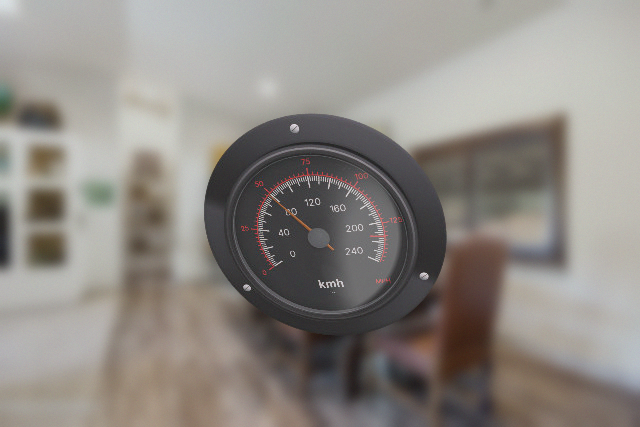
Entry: km/h 80
